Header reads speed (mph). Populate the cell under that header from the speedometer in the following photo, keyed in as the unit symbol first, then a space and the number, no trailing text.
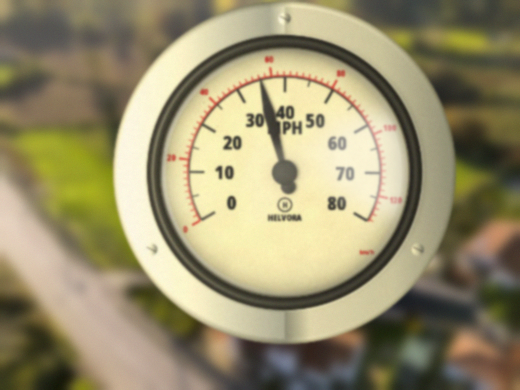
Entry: mph 35
